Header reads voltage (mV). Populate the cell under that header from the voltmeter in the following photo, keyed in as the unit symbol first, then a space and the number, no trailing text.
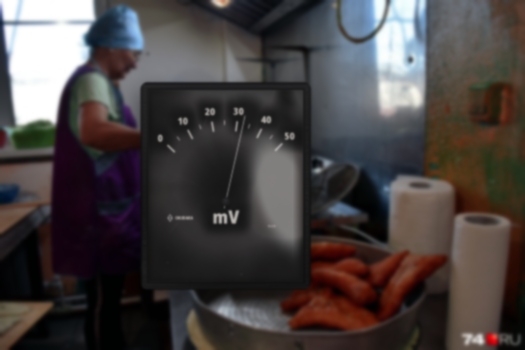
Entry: mV 32.5
